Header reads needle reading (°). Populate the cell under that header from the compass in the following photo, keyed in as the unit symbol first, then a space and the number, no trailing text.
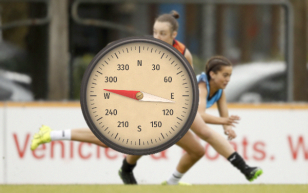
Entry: ° 280
